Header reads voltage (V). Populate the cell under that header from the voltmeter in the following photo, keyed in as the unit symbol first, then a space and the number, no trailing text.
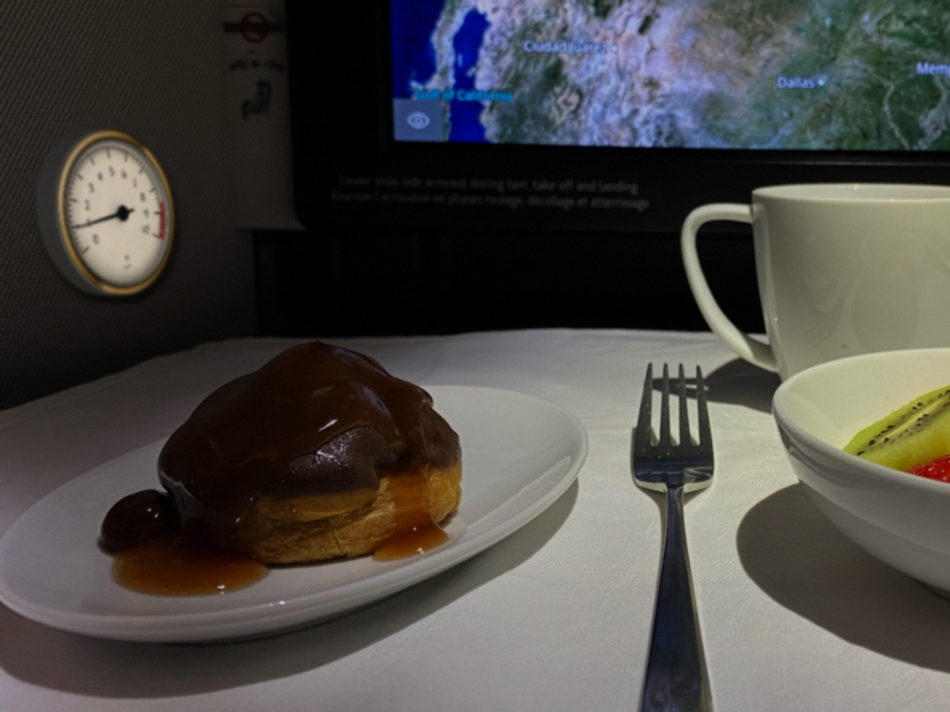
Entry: V 1
